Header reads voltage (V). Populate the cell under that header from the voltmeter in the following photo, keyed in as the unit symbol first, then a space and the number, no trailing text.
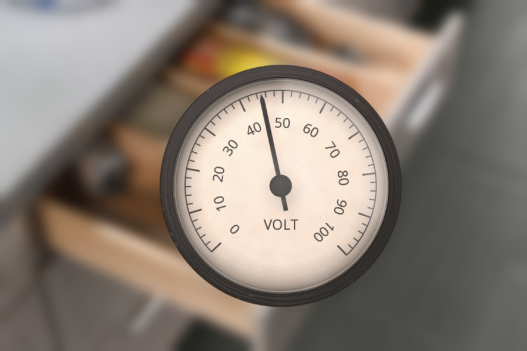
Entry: V 45
